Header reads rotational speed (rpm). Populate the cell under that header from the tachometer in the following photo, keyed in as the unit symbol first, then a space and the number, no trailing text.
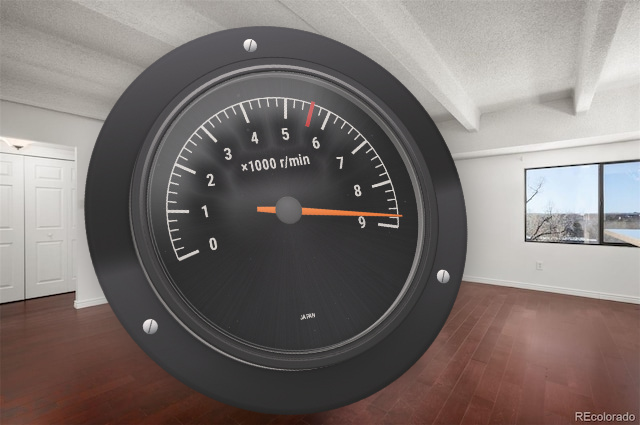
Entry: rpm 8800
